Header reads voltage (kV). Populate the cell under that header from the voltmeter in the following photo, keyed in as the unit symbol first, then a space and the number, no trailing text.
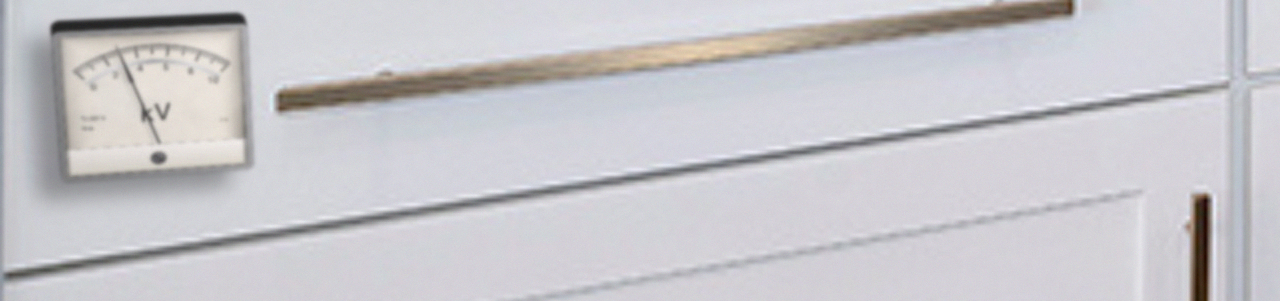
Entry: kV 3
